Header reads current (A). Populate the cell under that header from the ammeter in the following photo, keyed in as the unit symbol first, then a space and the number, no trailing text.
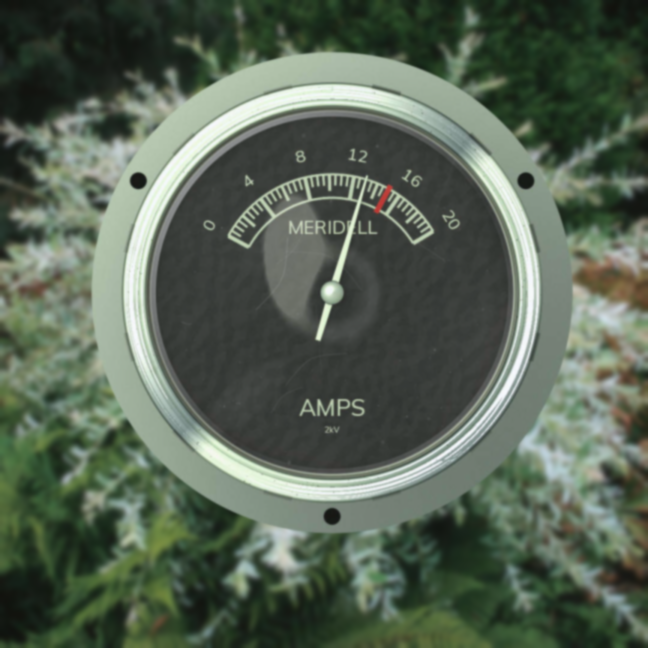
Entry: A 13
